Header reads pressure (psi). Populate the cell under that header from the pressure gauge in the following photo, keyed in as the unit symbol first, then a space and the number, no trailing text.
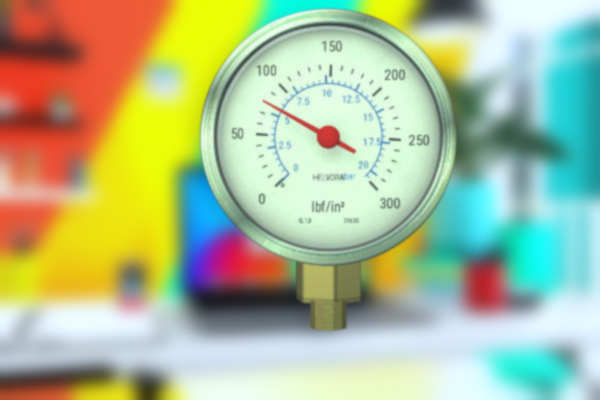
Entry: psi 80
